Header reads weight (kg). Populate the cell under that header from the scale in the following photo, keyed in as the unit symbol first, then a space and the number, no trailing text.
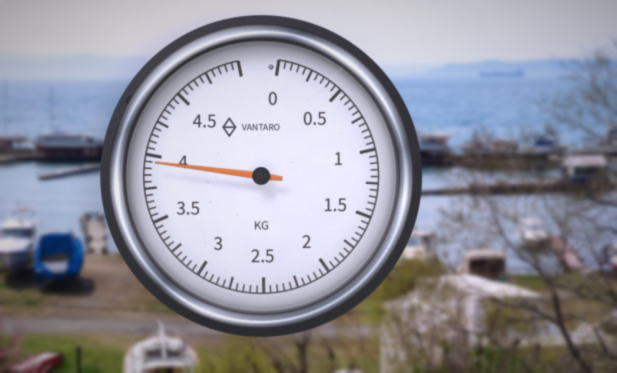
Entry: kg 3.95
